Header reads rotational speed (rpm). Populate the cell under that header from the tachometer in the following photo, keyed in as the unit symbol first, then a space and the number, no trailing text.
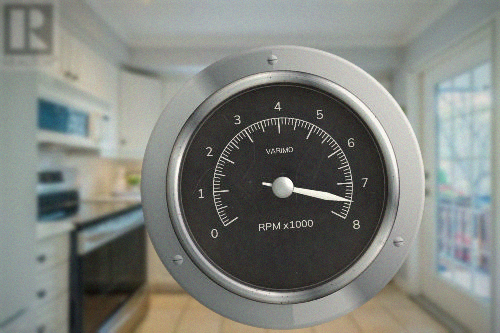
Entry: rpm 7500
